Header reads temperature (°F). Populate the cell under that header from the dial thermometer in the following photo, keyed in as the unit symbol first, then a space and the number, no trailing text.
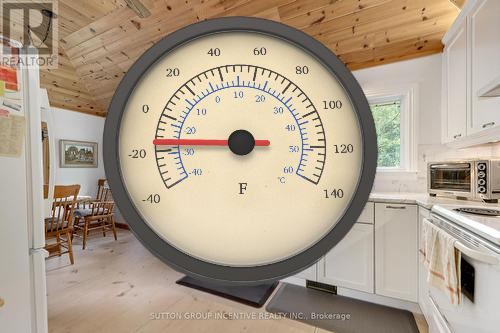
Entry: °F -16
